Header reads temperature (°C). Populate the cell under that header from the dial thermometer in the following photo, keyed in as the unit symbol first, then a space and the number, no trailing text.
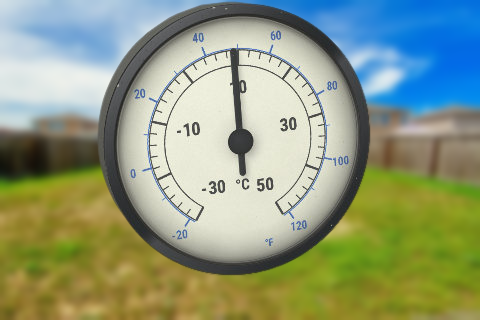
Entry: °C 9
